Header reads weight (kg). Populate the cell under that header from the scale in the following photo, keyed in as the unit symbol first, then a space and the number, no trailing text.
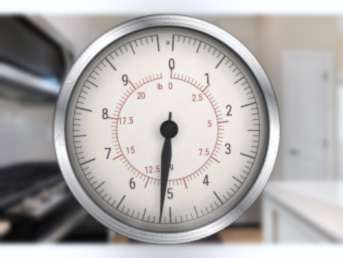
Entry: kg 5.2
